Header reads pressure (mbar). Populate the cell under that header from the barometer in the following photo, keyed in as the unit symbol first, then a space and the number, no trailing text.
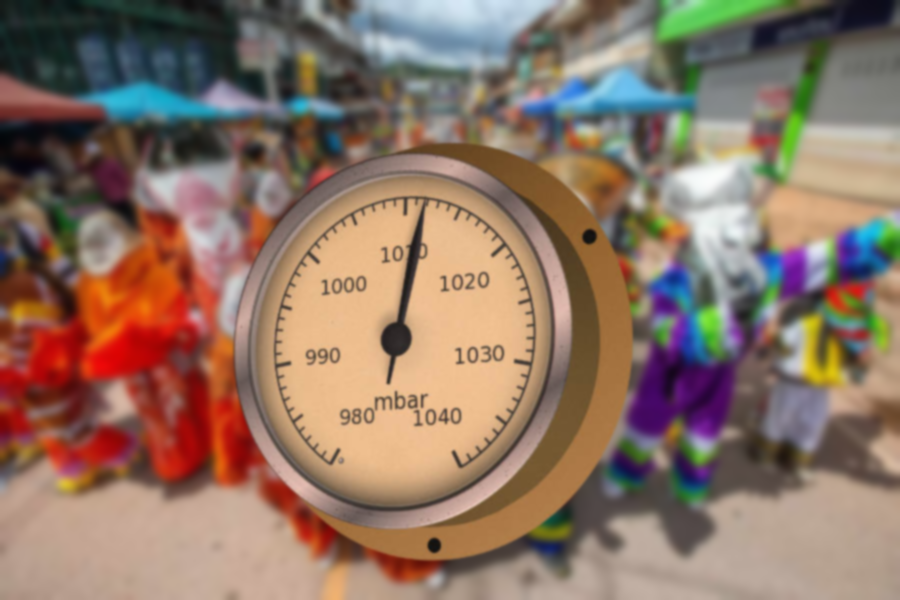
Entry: mbar 1012
